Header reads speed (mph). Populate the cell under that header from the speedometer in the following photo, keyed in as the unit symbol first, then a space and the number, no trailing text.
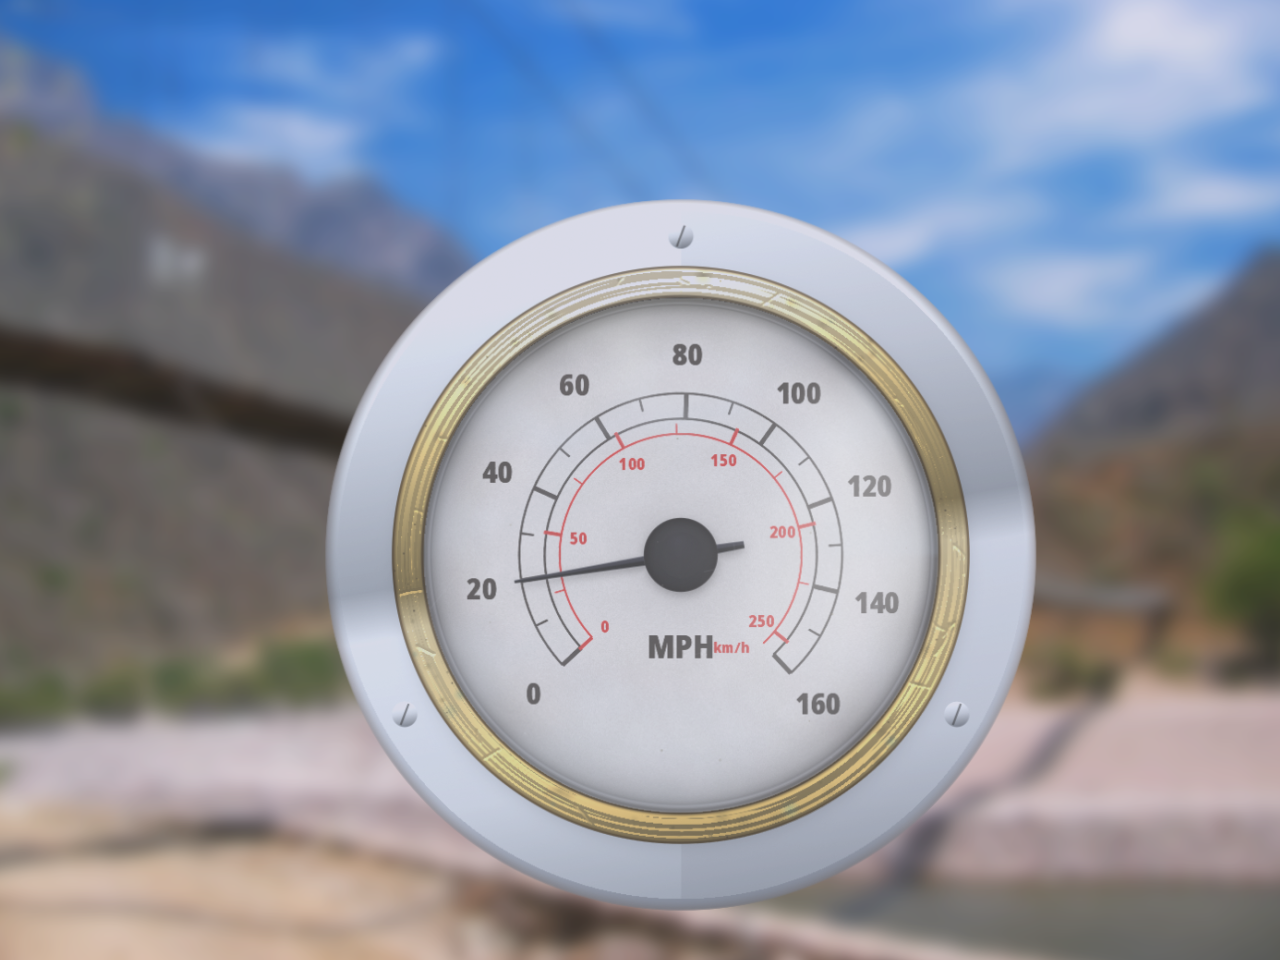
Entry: mph 20
